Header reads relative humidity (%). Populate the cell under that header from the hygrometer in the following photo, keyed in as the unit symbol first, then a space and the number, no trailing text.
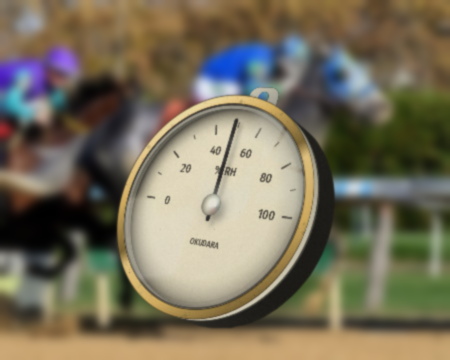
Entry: % 50
